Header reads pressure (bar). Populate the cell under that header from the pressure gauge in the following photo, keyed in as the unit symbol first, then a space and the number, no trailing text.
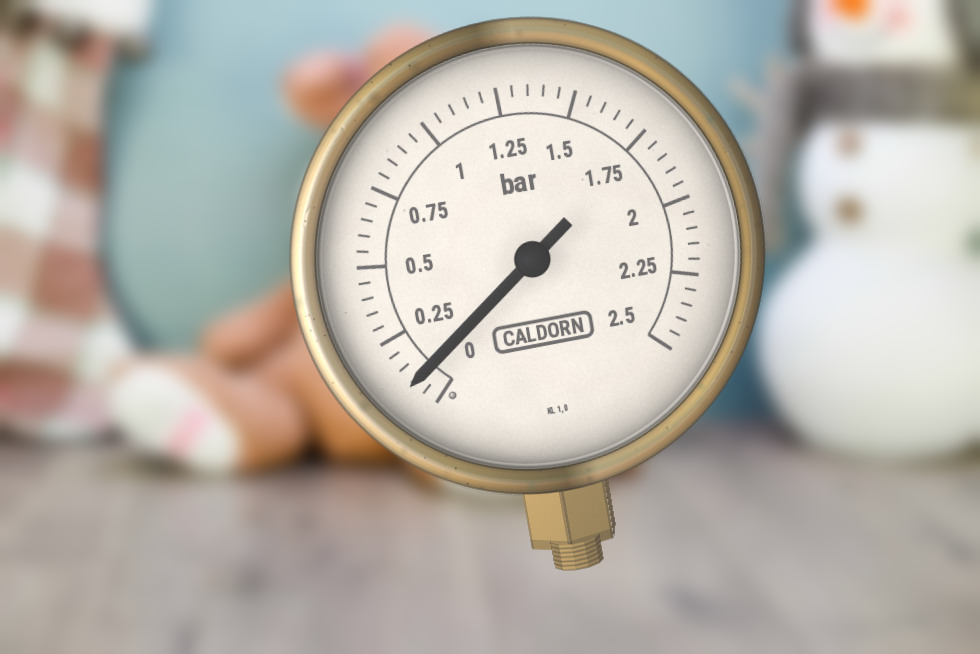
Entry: bar 0.1
